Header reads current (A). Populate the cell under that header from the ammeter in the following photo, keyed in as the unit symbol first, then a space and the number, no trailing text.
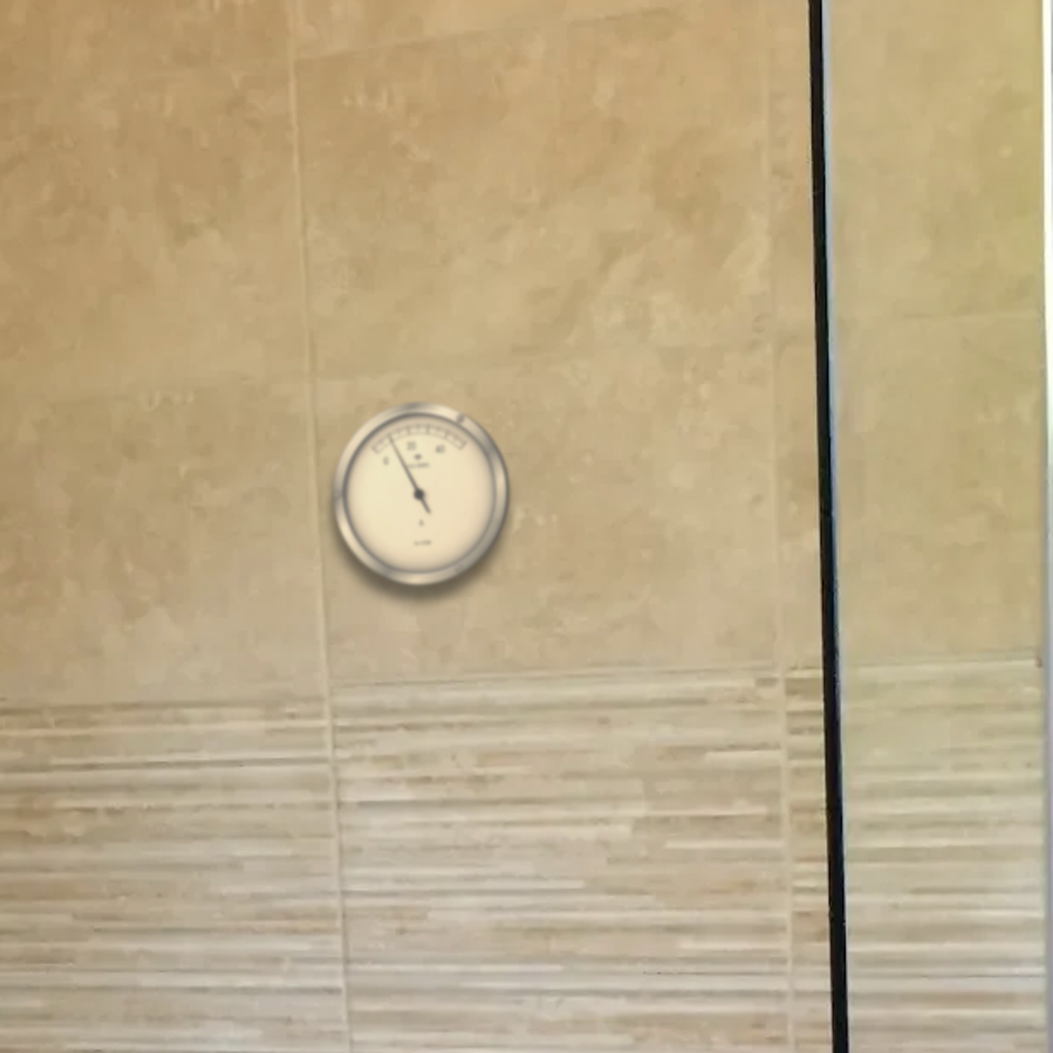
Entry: A 10
